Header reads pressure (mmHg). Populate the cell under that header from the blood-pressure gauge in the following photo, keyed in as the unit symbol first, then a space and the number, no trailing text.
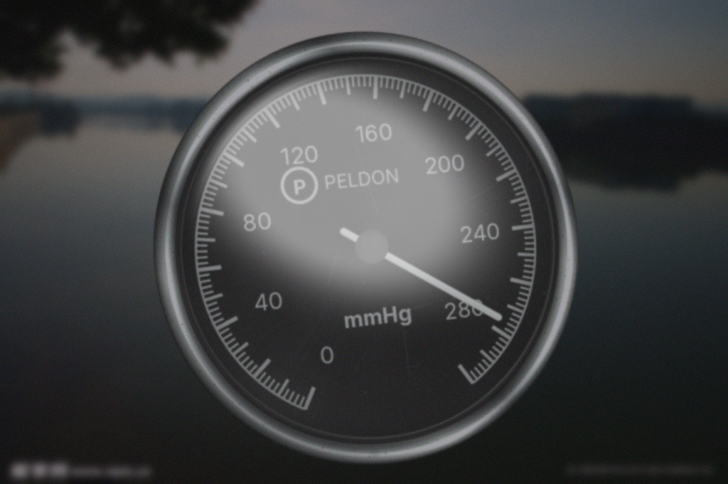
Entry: mmHg 276
